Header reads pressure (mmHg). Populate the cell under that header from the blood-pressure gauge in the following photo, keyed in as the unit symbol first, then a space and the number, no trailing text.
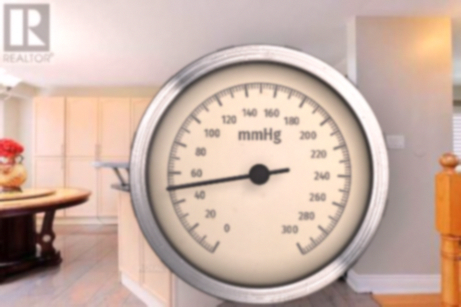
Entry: mmHg 50
